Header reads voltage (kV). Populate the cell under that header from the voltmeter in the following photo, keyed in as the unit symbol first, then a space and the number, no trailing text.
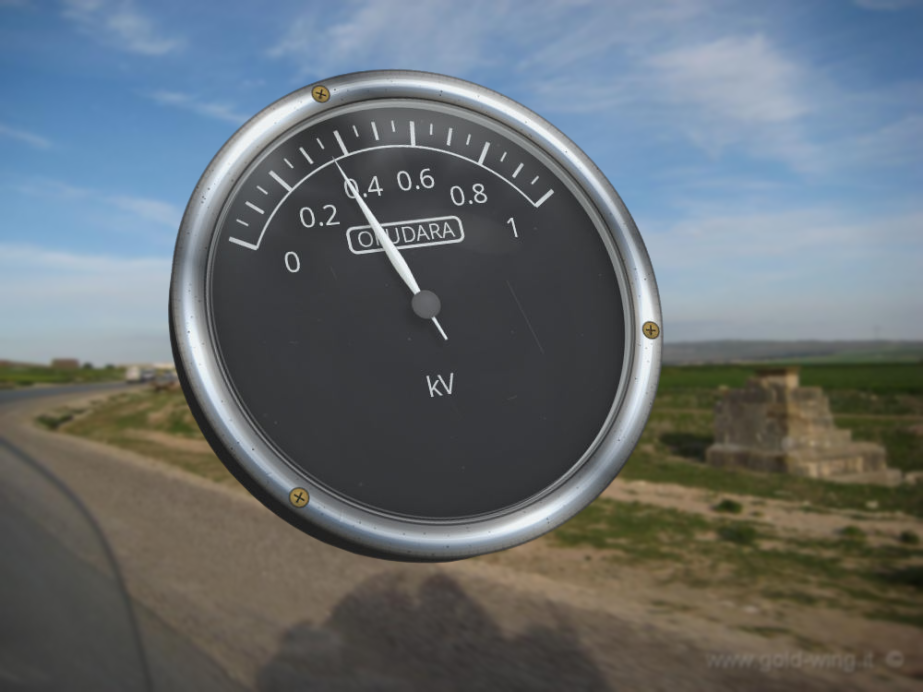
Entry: kV 0.35
